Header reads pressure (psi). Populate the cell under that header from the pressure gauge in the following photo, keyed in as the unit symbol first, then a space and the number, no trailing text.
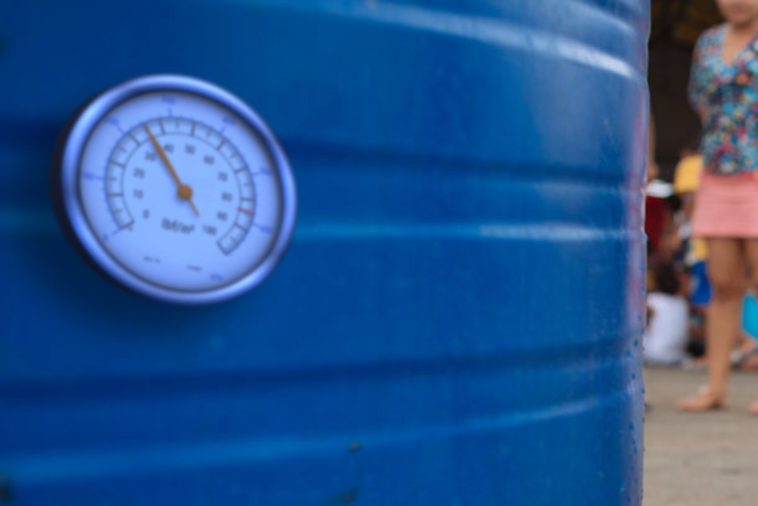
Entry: psi 35
